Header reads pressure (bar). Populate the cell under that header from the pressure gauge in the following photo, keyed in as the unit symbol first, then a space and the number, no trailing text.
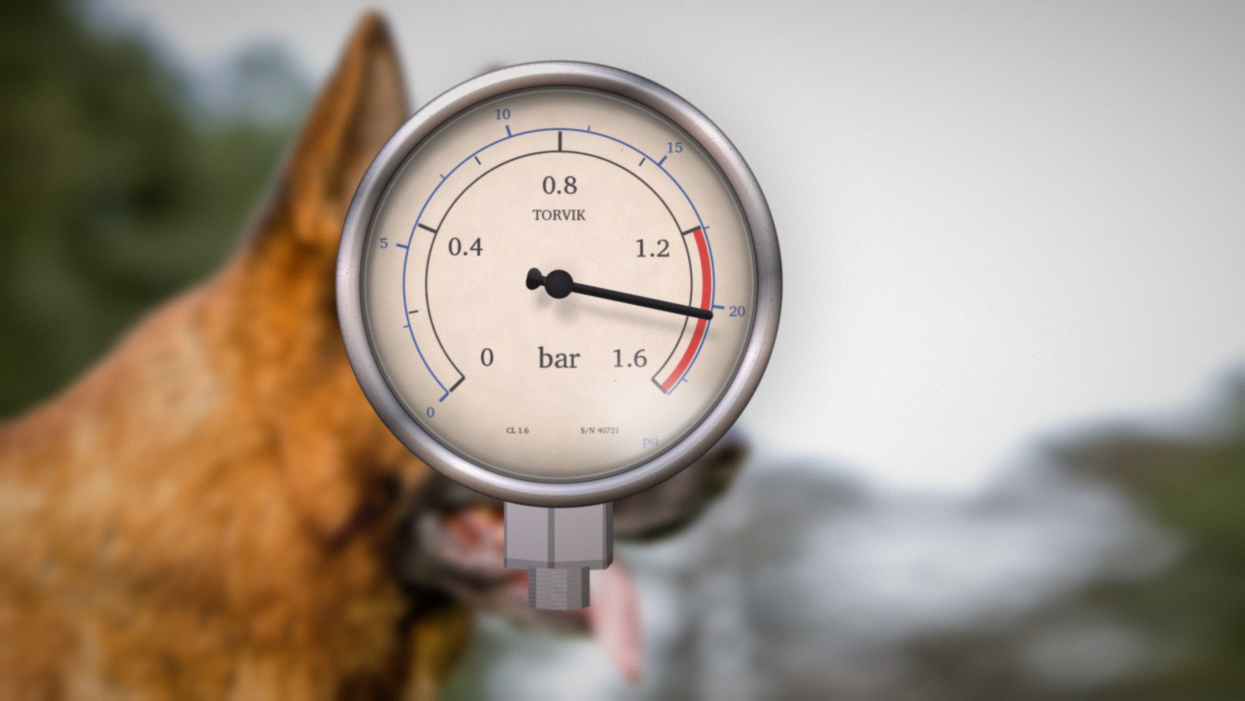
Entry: bar 1.4
